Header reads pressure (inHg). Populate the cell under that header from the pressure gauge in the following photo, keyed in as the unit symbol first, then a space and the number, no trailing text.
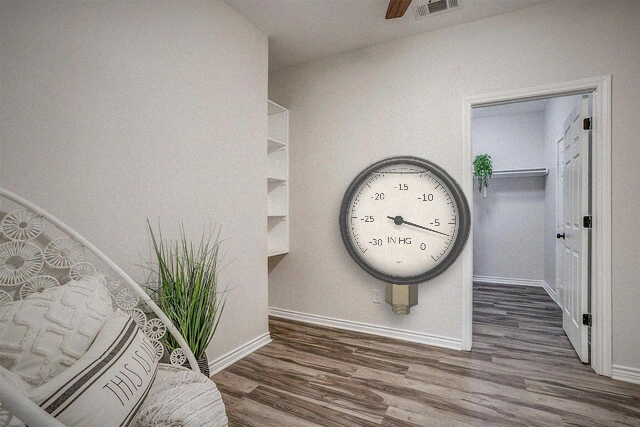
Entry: inHg -3.5
